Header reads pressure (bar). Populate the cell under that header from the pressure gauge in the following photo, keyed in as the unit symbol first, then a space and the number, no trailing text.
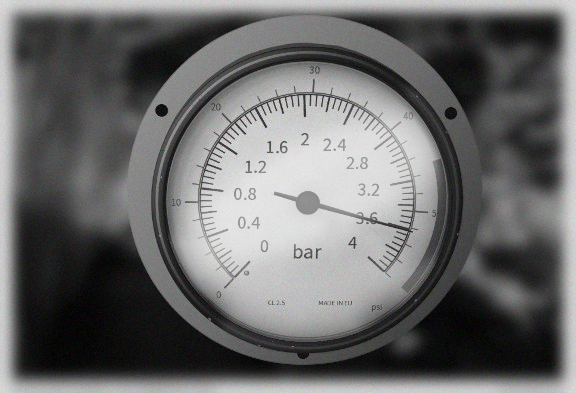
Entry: bar 3.6
